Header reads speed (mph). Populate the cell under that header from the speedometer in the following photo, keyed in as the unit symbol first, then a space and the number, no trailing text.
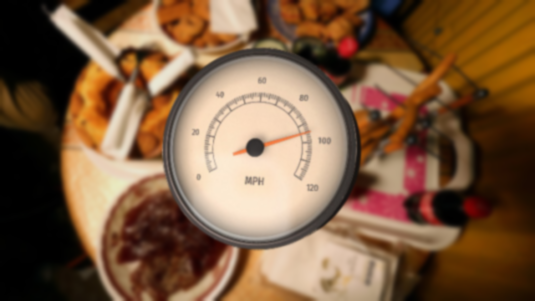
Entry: mph 95
